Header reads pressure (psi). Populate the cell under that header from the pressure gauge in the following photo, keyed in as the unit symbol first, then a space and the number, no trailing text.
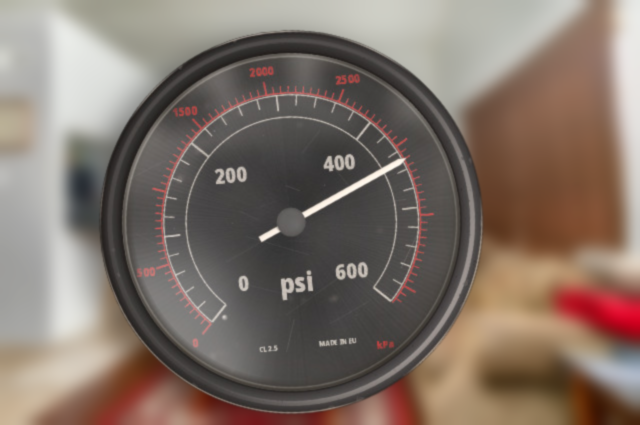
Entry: psi 450
